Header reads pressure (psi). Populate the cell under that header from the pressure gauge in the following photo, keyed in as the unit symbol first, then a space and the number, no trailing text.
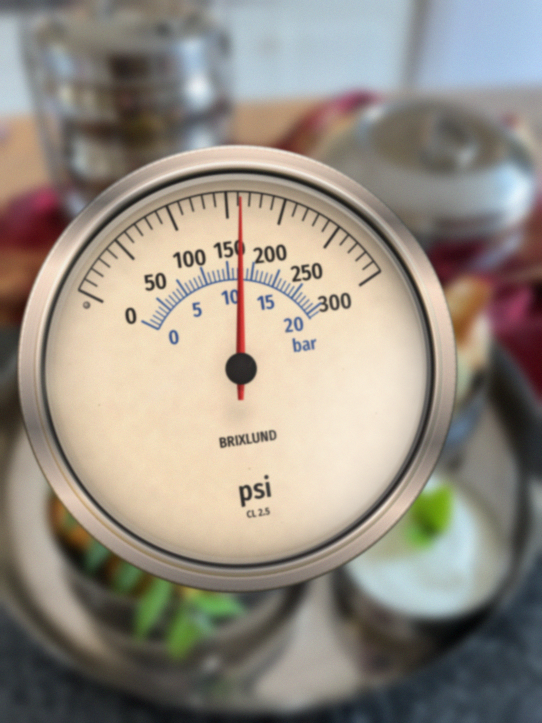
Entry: psi 160
